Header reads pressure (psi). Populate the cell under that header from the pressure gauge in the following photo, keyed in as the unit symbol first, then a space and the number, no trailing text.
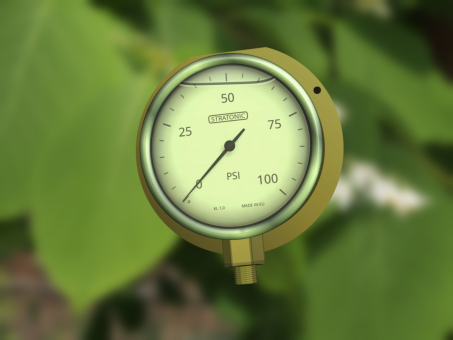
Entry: psi 0
